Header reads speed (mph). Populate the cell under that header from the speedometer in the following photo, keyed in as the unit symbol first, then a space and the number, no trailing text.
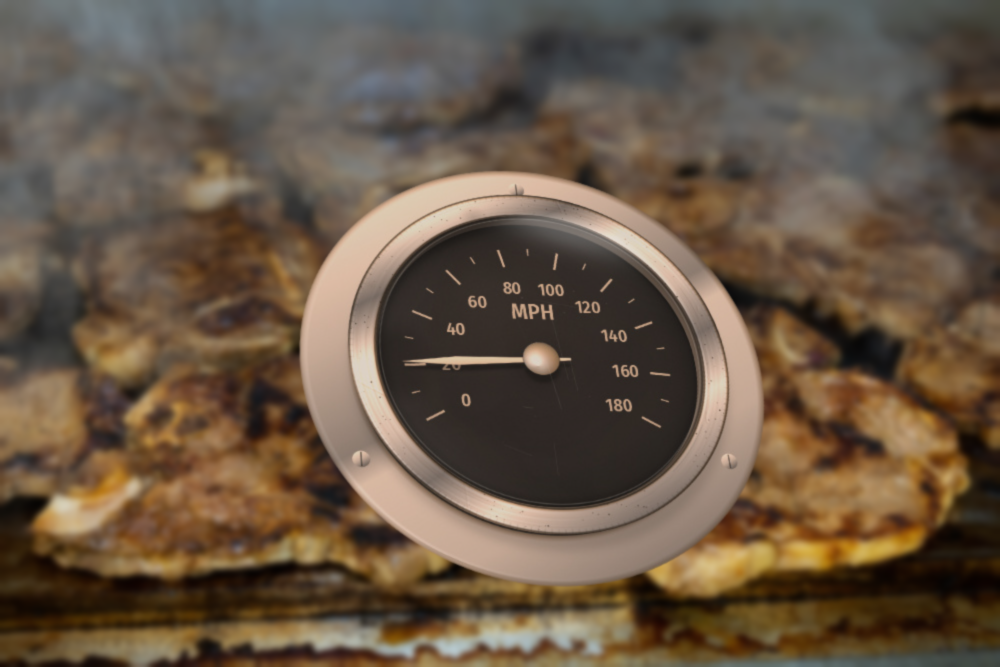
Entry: mph 20
